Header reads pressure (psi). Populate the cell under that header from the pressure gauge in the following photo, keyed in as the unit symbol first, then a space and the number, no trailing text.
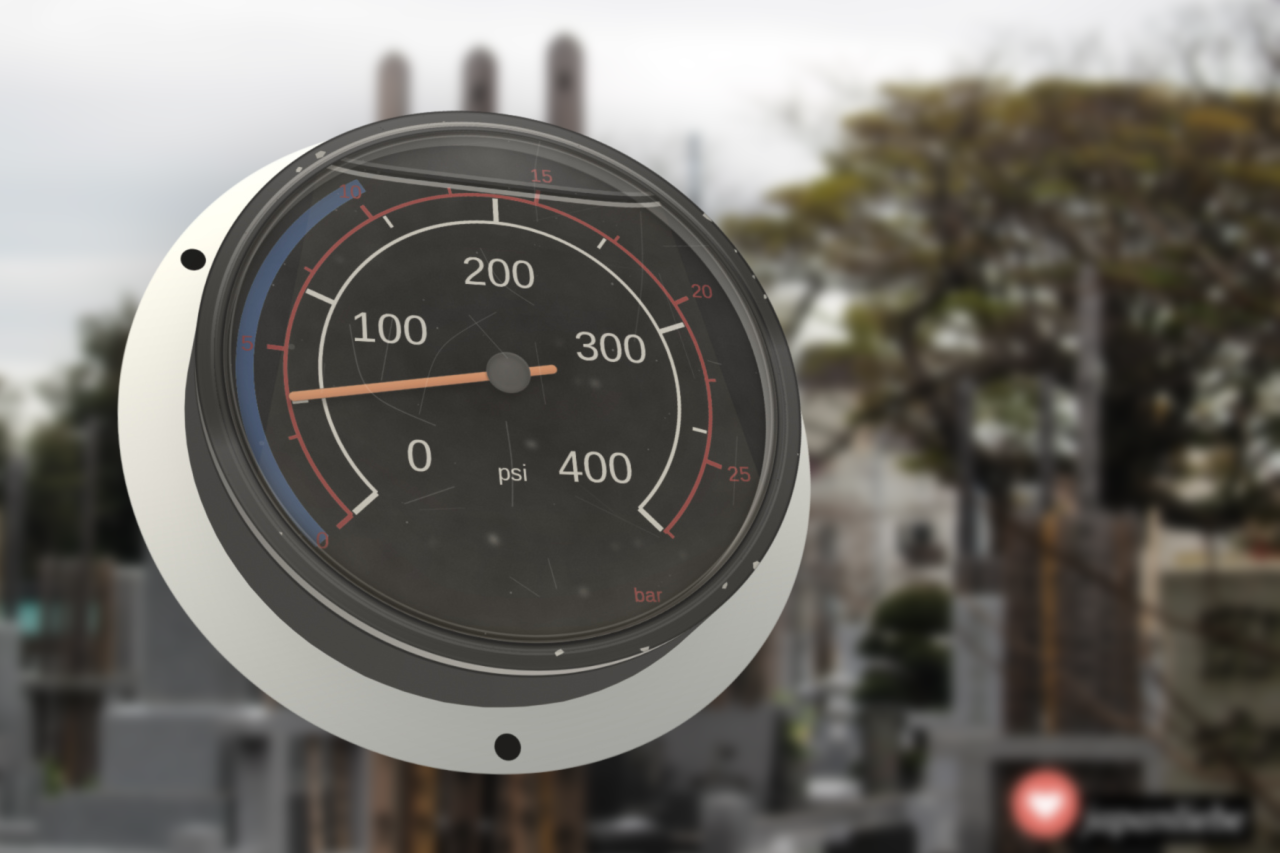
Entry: psi 50
